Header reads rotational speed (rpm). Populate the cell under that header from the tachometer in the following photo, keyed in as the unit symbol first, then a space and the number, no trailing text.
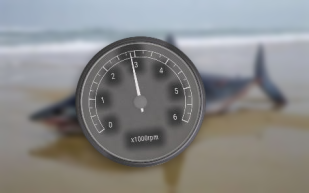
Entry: rpm 2875
